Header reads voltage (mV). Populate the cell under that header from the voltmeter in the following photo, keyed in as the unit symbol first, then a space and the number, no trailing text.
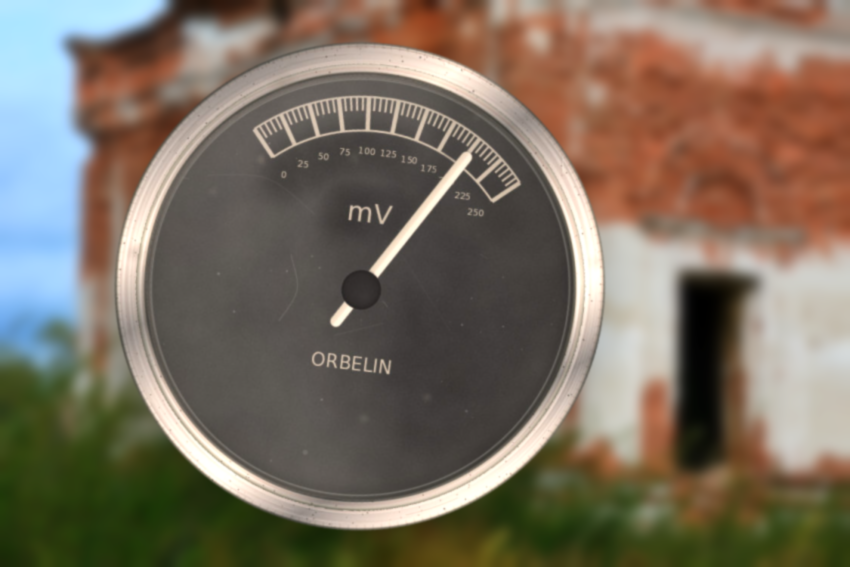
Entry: mV 200
